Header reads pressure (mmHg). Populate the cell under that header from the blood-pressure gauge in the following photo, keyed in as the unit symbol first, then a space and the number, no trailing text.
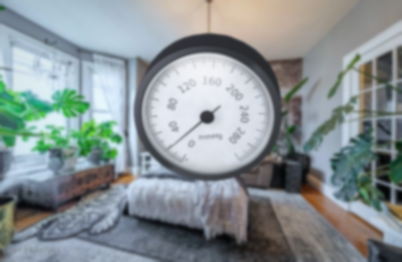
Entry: mmHg 20
